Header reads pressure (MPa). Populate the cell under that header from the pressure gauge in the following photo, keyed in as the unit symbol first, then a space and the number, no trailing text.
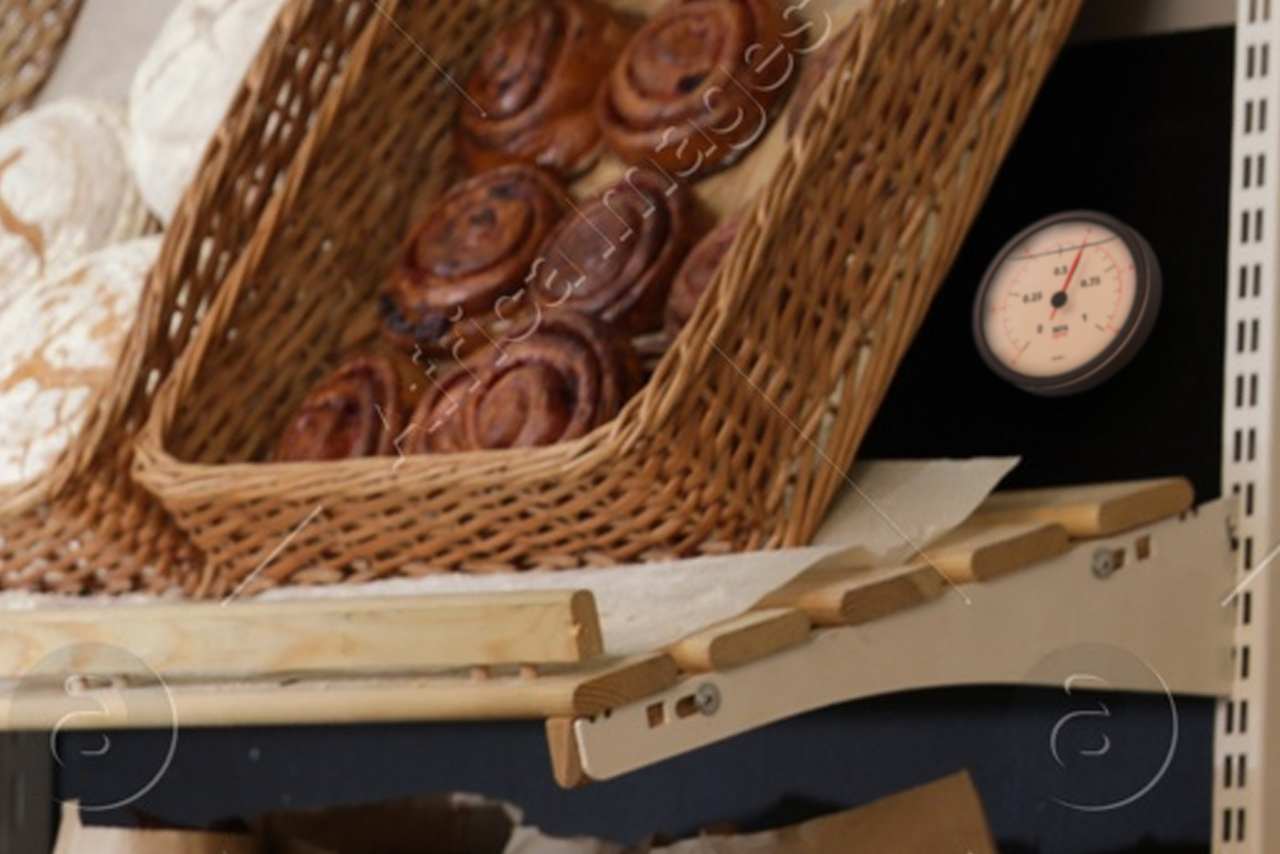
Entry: MPa 0.6
